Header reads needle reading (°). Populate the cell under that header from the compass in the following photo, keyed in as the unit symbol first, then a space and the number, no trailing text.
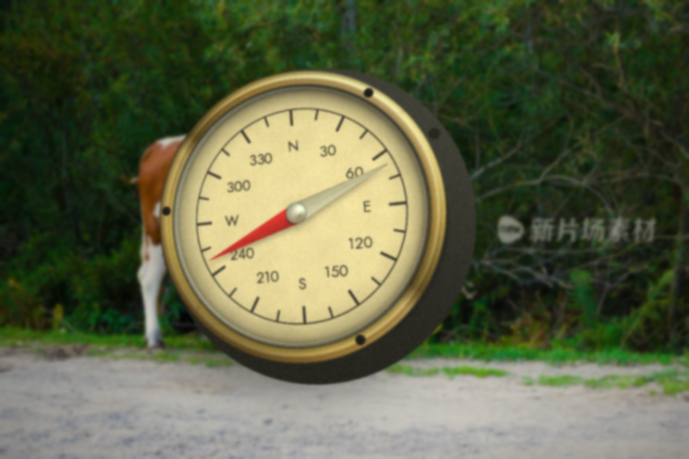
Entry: ° 247.5
